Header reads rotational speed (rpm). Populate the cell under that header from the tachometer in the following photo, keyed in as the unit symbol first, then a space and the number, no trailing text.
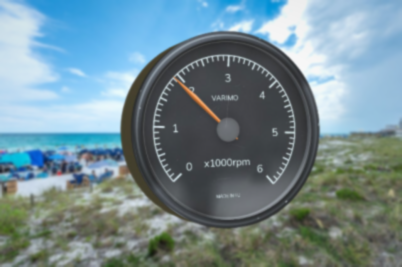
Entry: rpm 1900
